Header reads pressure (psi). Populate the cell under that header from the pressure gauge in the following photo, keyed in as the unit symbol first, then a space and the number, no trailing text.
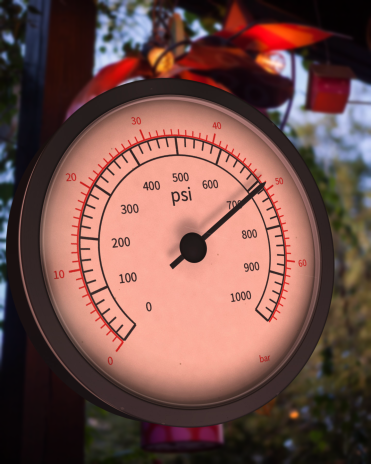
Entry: psi 710
